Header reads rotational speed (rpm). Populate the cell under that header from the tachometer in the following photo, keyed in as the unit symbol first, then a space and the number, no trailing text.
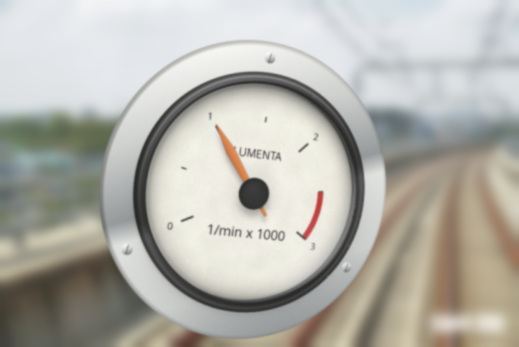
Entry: rpm 1000
